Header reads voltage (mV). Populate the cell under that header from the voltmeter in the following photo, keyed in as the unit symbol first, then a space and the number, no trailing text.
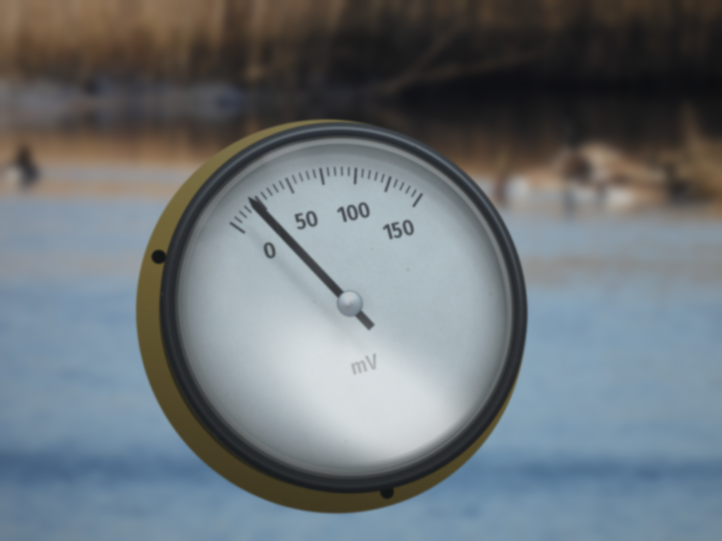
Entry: mV 20
